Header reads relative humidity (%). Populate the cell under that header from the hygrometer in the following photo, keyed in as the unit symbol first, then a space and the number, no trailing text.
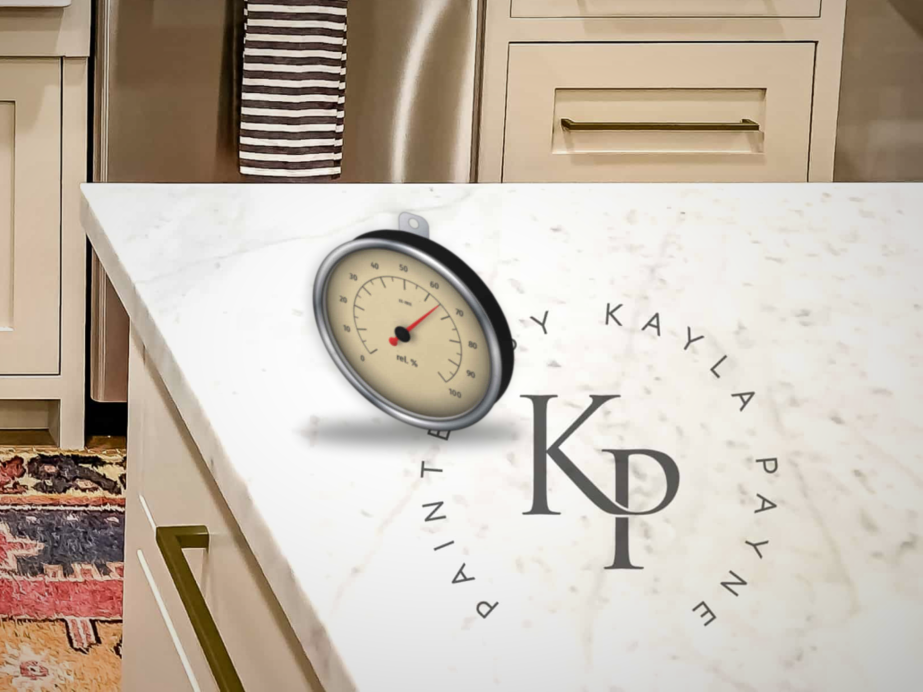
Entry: % 65
